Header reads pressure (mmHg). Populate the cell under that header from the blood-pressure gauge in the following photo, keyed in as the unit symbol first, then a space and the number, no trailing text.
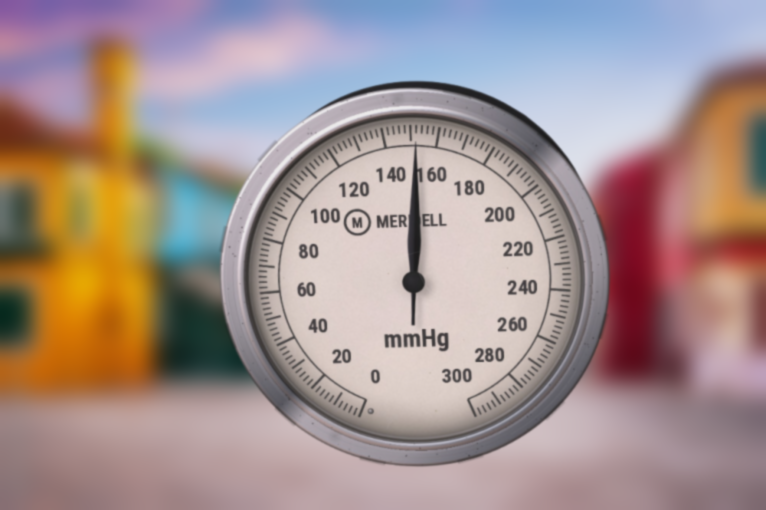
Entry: mmHg 152
